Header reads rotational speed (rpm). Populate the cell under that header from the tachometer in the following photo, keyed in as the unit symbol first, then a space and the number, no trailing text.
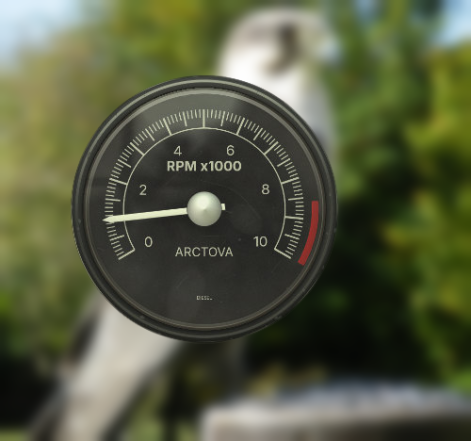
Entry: rpm 1000
